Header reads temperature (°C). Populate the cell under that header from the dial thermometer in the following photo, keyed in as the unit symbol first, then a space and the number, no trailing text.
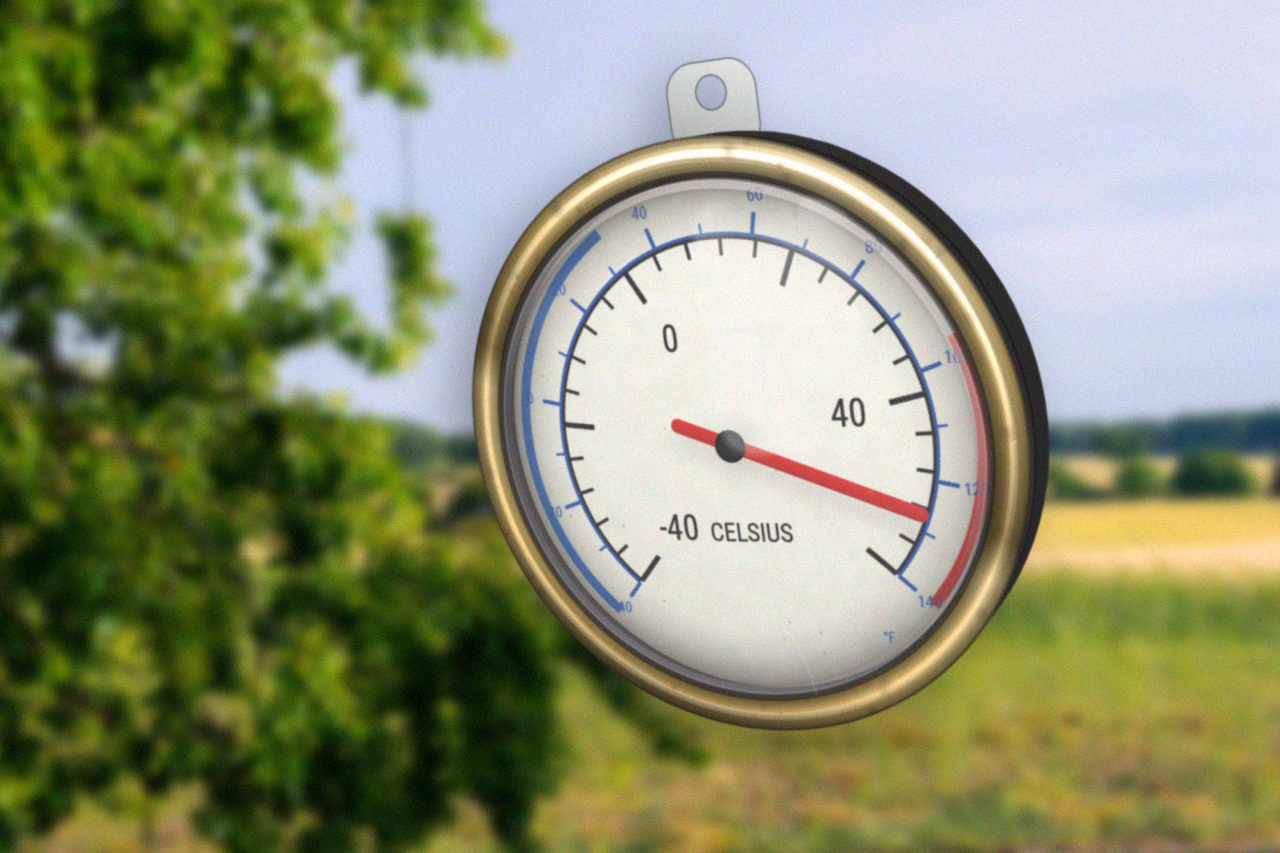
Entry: °C 52
